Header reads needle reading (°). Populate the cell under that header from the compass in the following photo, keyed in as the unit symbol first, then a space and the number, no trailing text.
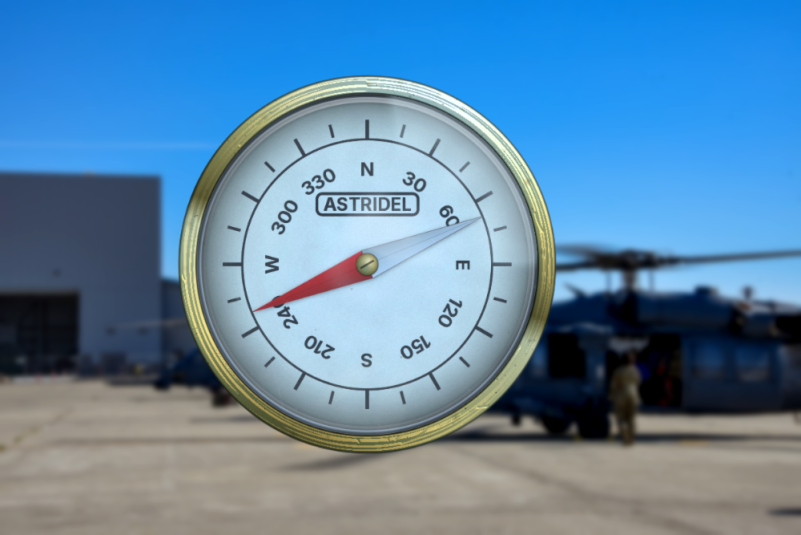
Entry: ° 247.5
